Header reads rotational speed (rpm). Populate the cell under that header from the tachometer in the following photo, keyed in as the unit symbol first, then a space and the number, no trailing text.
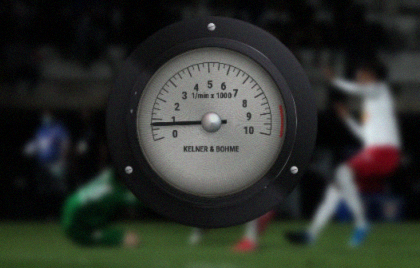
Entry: rpm 750
